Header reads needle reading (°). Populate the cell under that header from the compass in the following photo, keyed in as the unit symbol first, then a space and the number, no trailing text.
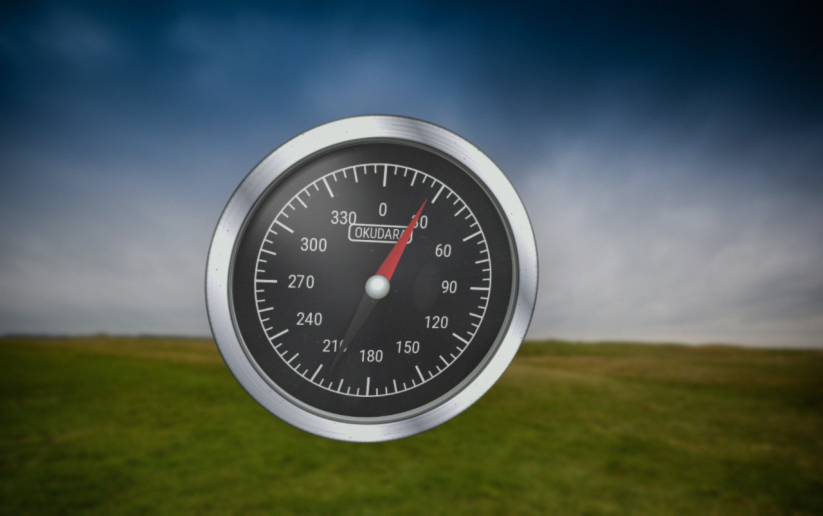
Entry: ° 25
